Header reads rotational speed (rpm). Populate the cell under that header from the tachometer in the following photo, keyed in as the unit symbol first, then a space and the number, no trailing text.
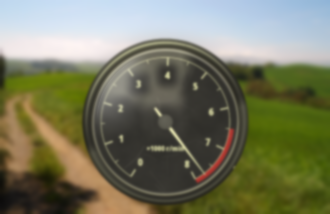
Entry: rpm 7750
